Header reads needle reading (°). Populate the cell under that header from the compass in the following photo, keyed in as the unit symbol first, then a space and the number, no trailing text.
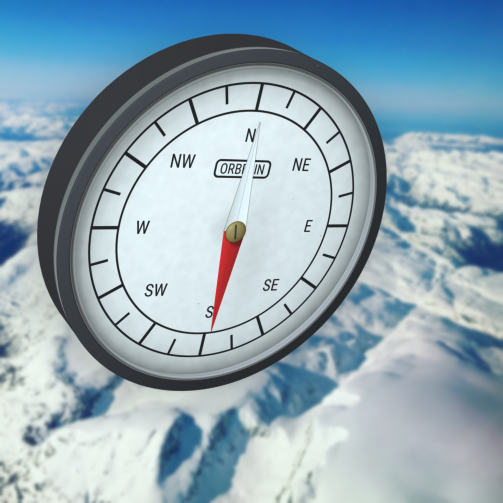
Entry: ° 180
